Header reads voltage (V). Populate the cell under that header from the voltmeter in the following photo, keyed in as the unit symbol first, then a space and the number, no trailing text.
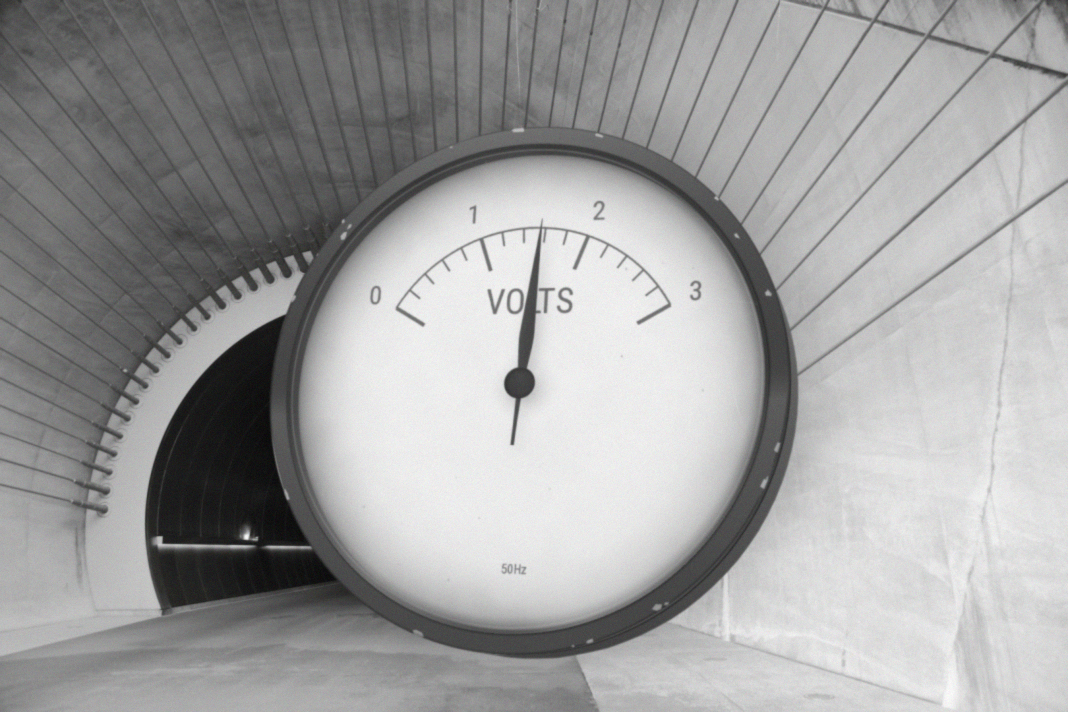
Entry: V 1.6
